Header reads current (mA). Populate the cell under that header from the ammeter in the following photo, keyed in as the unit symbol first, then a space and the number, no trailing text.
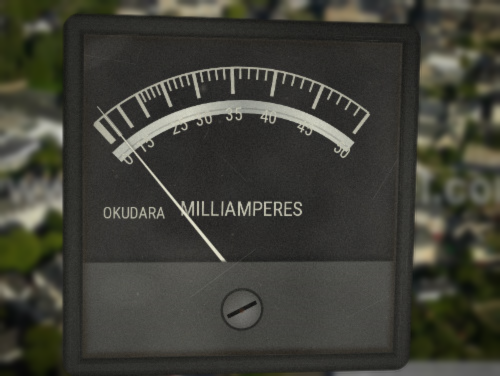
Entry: mA 10
